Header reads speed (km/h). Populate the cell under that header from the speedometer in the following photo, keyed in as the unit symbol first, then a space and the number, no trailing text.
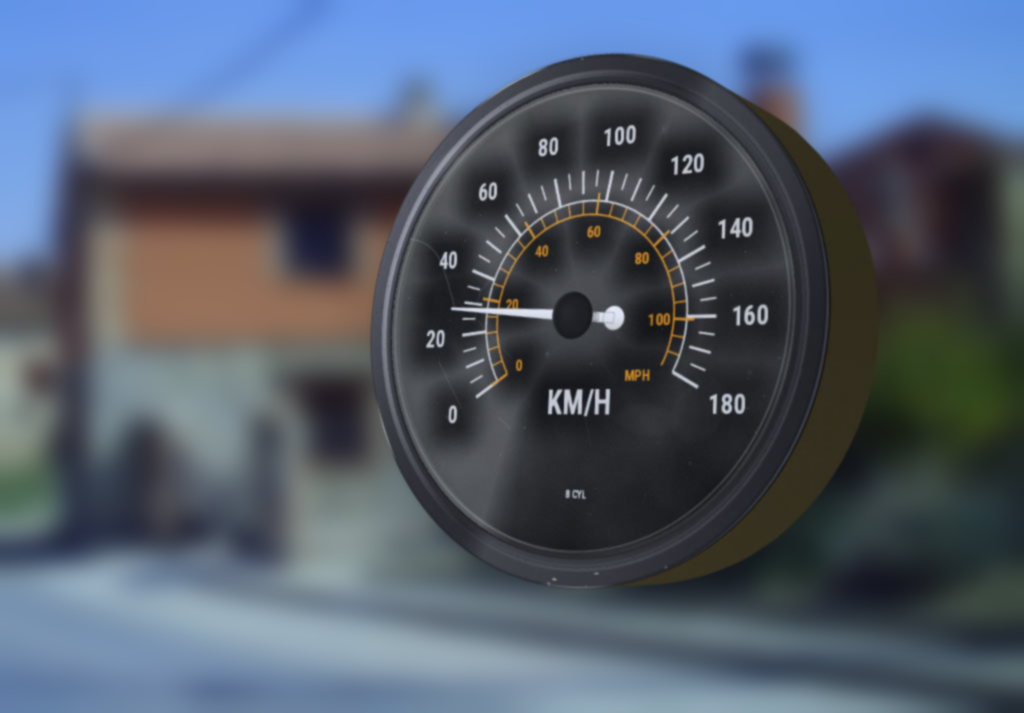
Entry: km/h 27.5
